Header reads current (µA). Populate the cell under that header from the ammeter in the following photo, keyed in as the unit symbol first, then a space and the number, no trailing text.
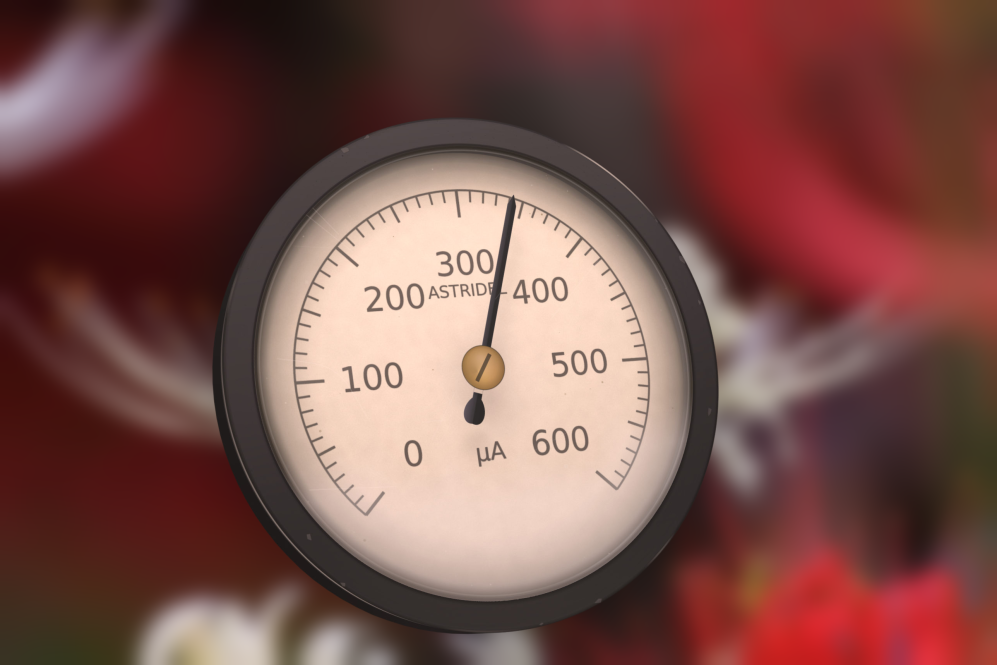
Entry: µA 340
